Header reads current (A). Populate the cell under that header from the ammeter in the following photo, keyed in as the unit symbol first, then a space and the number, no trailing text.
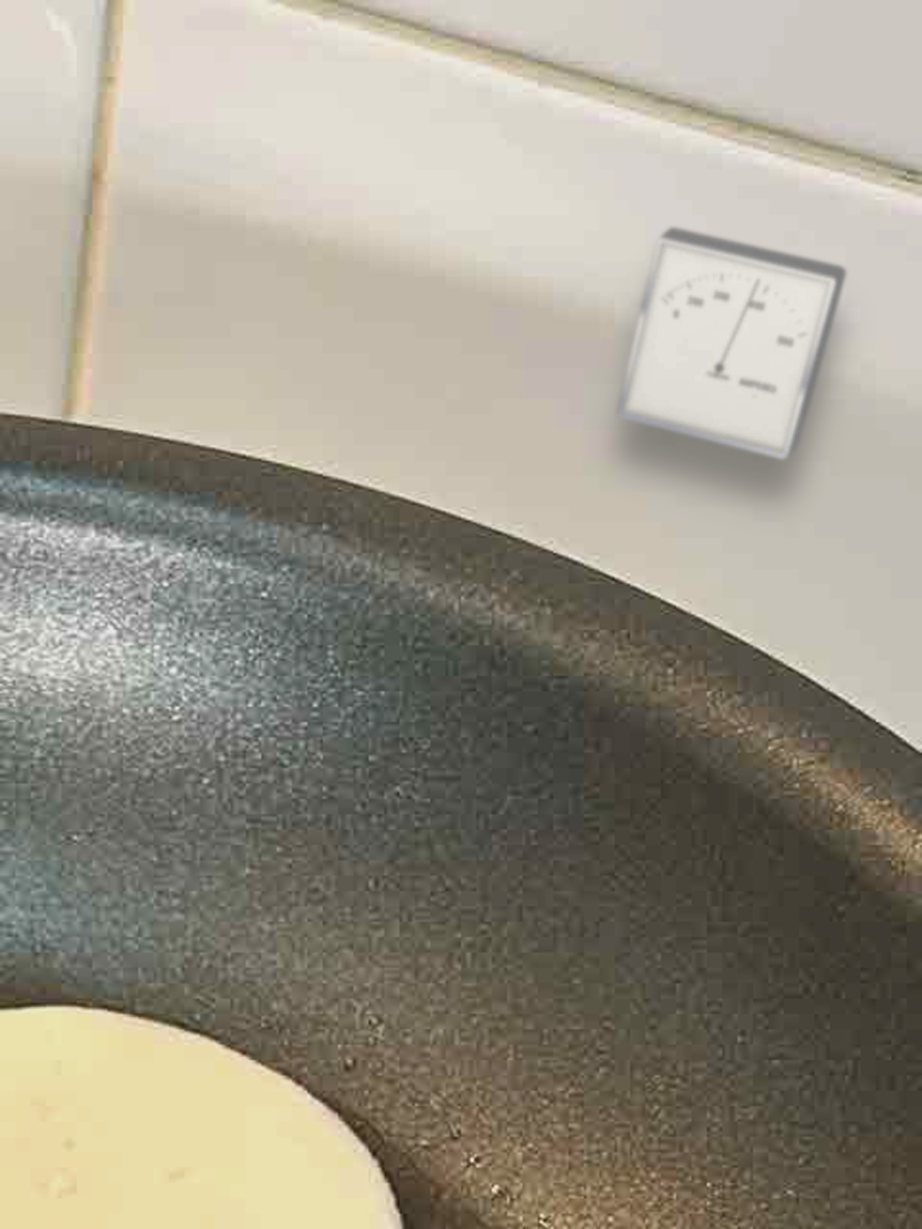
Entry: A 380
